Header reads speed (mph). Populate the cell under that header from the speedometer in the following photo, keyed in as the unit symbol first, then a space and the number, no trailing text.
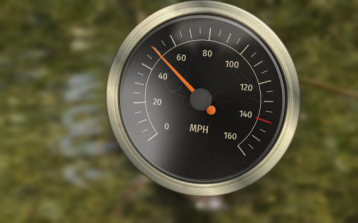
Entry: mph 50
